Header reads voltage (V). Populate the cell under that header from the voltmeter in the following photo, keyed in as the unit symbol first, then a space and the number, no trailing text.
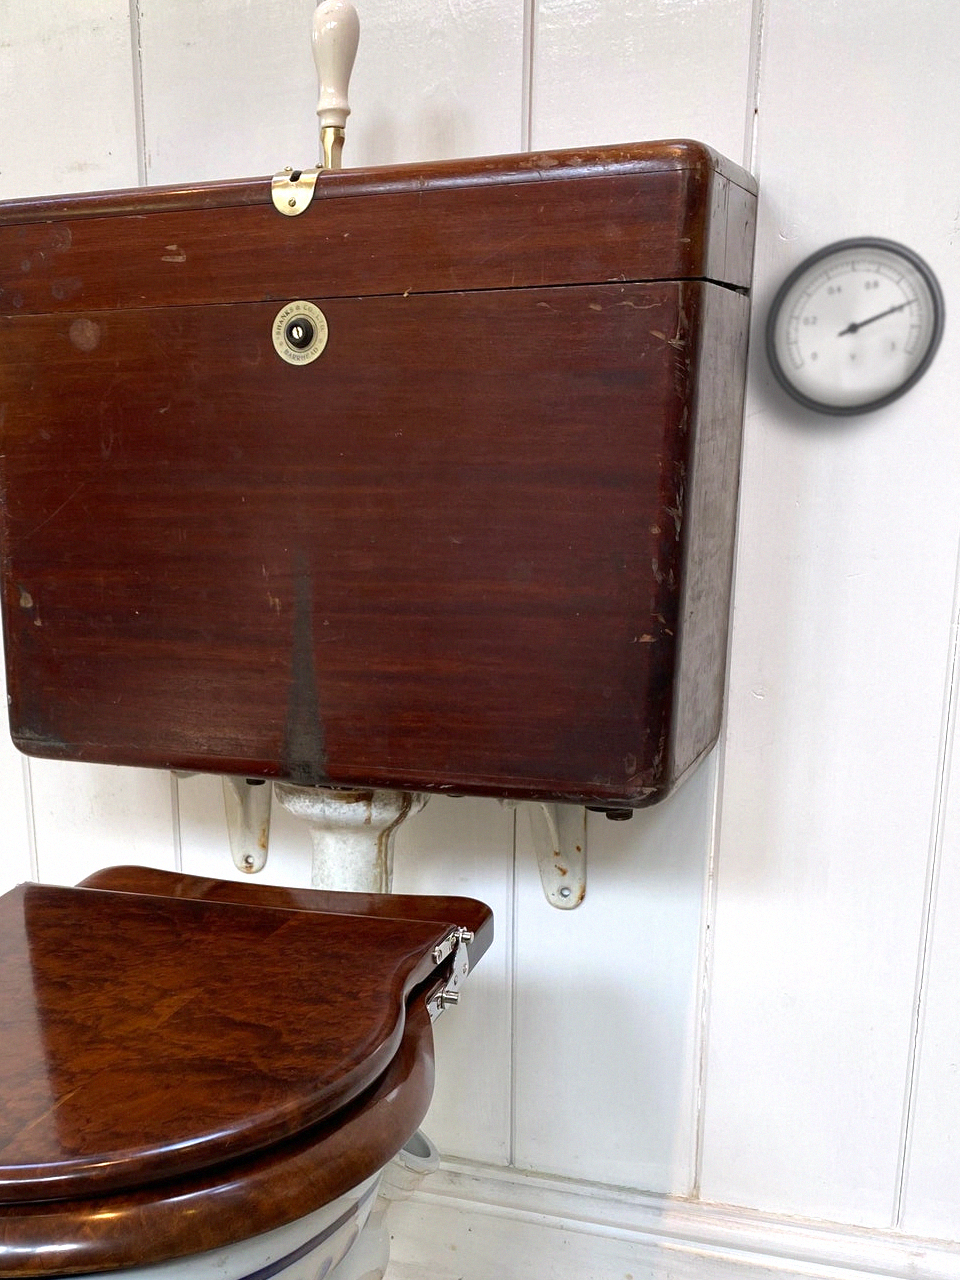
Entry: V 0.8
